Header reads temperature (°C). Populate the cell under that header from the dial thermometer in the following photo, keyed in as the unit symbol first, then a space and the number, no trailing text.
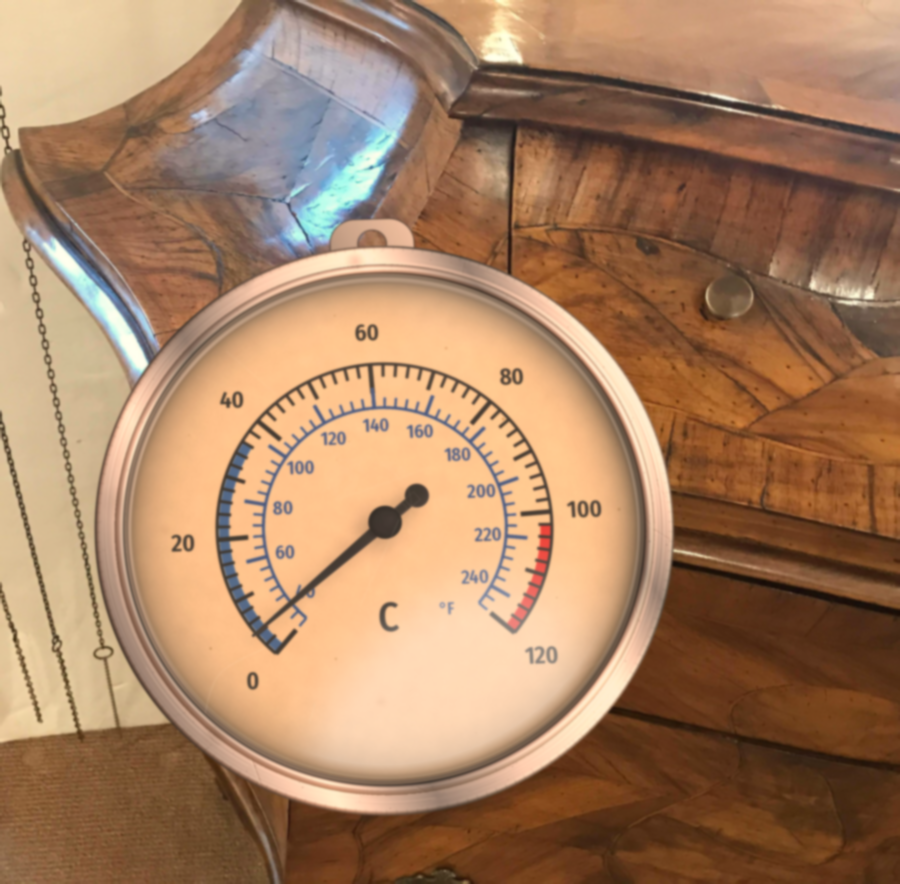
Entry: °C 4
